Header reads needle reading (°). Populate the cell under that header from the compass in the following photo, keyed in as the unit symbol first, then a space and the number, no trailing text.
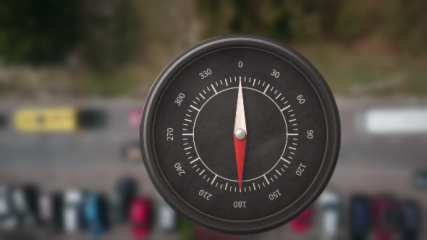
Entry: ° 180
